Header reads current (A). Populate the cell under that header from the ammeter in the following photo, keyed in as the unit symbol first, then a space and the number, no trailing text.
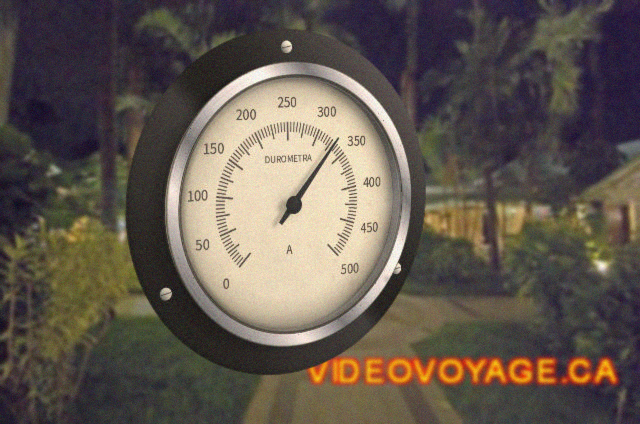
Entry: A 325
